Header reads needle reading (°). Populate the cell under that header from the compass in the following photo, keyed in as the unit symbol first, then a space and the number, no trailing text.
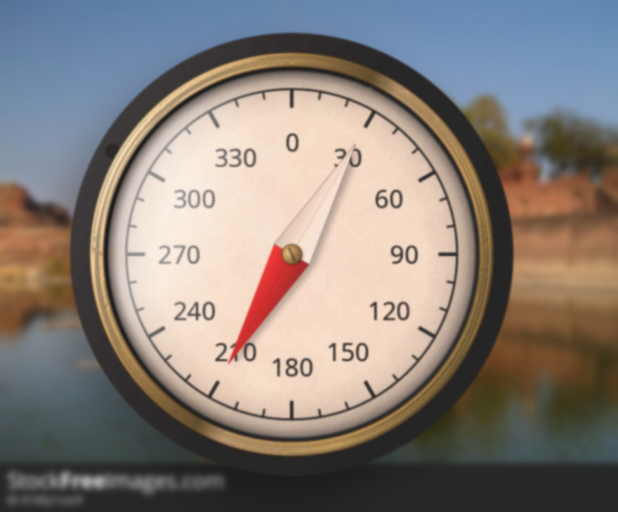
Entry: ° 210
